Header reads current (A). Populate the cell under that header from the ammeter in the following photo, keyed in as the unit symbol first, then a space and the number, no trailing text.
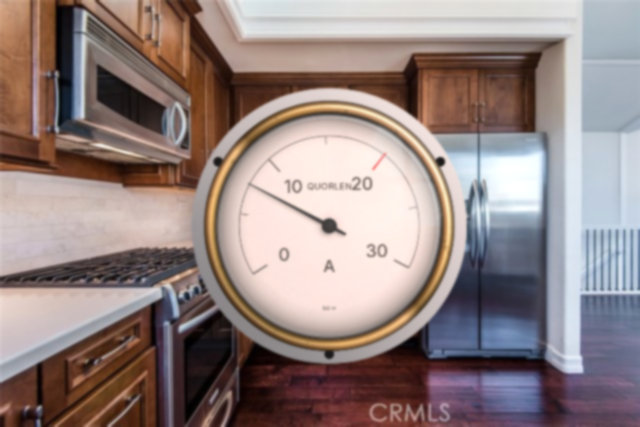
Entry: A 7.5
